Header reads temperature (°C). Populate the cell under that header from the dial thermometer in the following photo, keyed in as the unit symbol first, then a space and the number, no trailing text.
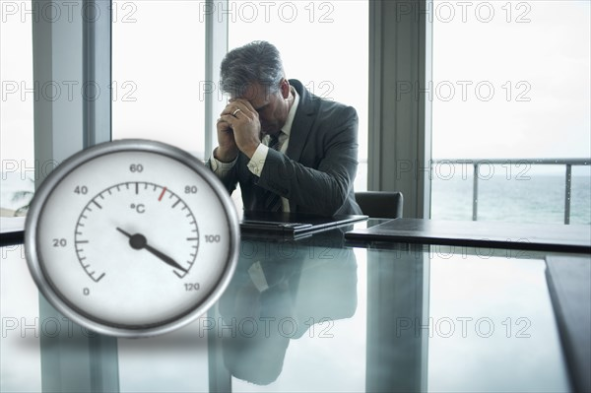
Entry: °C 116
